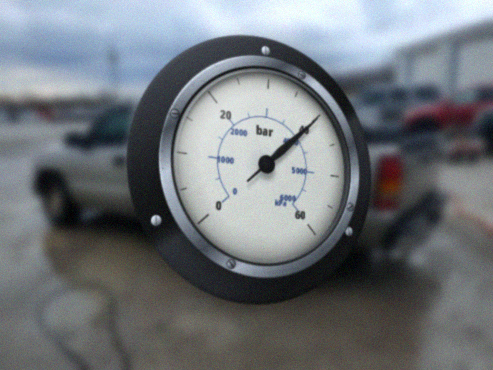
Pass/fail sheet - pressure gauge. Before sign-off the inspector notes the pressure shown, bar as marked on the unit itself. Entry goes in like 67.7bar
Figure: 40bar
